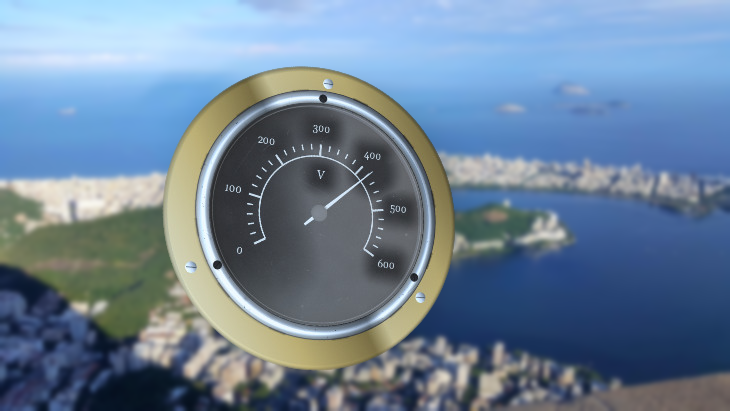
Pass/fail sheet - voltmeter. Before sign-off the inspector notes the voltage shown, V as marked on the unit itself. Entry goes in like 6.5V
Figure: 420V
